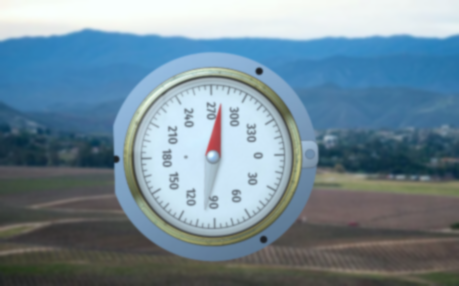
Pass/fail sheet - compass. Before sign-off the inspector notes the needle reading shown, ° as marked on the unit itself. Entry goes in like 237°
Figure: 280°
